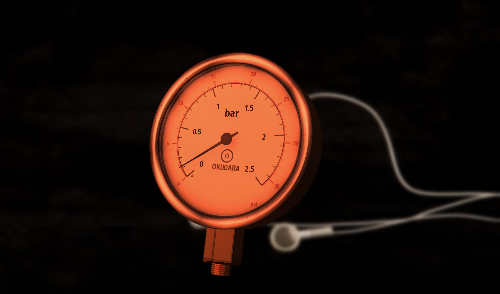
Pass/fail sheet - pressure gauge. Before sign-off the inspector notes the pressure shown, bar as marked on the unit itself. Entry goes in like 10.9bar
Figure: 0.1bar
